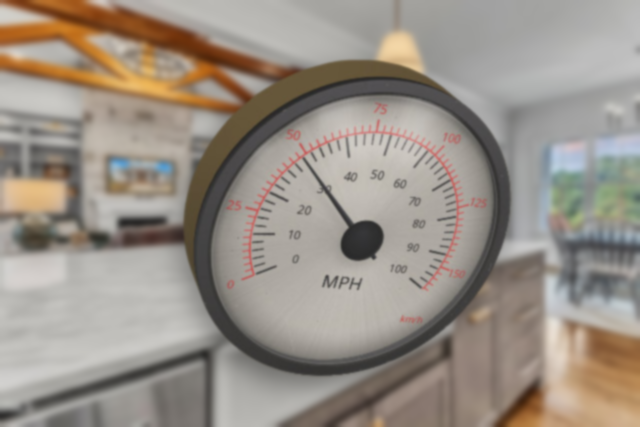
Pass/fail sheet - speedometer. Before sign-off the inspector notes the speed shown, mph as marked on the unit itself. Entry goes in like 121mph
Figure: 30mph
